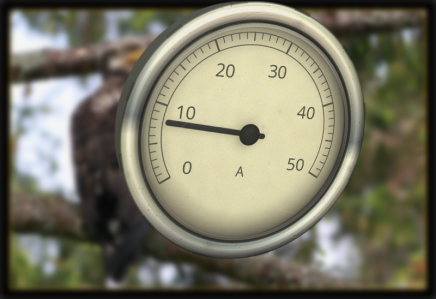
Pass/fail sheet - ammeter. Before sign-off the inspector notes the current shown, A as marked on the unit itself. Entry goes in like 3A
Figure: 8A
